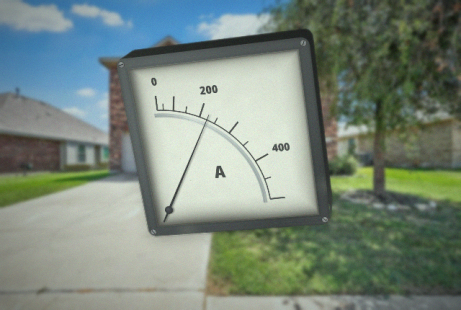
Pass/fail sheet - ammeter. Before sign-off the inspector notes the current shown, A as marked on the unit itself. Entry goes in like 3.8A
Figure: 225A
